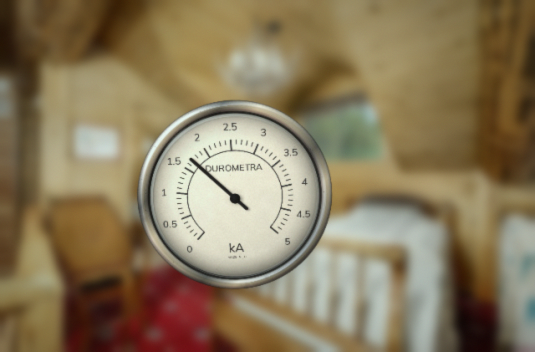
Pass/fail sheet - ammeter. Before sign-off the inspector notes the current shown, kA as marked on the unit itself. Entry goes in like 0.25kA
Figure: 1.7kA
